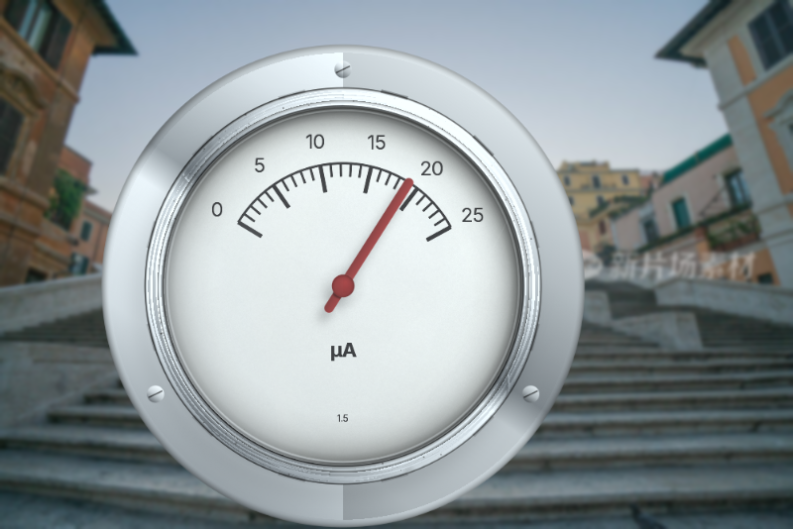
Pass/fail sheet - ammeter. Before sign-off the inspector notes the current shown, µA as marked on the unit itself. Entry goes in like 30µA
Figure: 19µA
